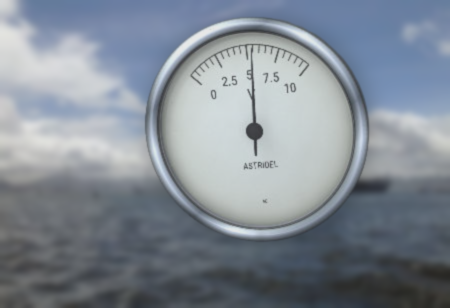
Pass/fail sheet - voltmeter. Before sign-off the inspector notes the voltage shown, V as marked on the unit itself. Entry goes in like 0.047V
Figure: 5.5V
